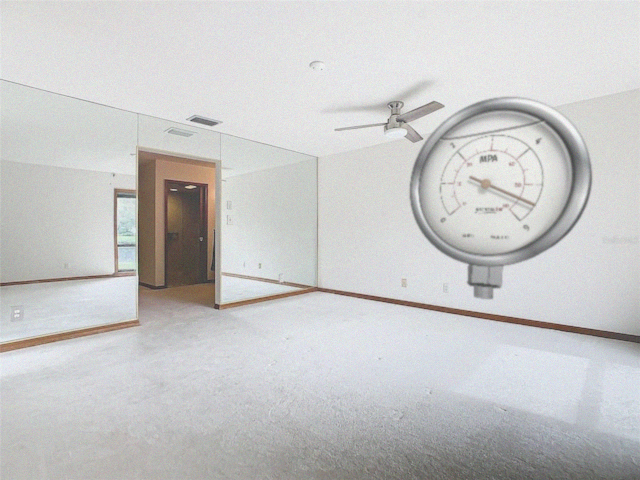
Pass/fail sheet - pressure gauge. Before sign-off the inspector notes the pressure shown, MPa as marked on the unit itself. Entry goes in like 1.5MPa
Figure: 5.5MPa
